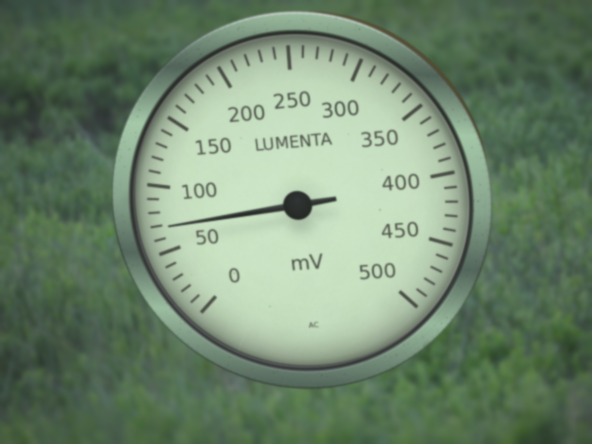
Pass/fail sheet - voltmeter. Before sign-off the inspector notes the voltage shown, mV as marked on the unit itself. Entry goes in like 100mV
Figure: 70mV
